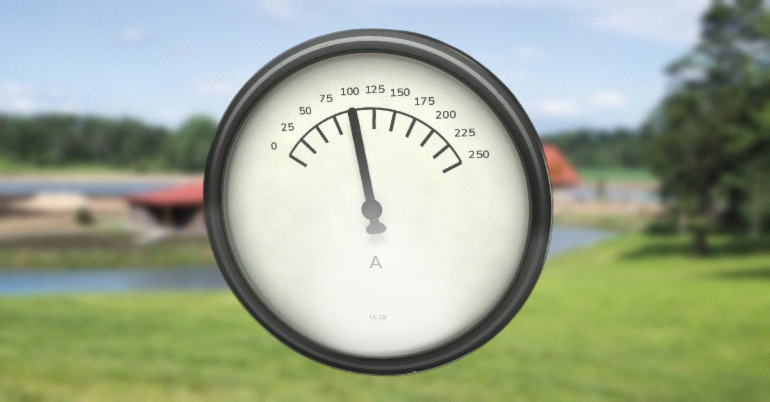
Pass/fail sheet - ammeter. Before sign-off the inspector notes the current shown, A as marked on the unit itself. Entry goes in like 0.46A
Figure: 100A
